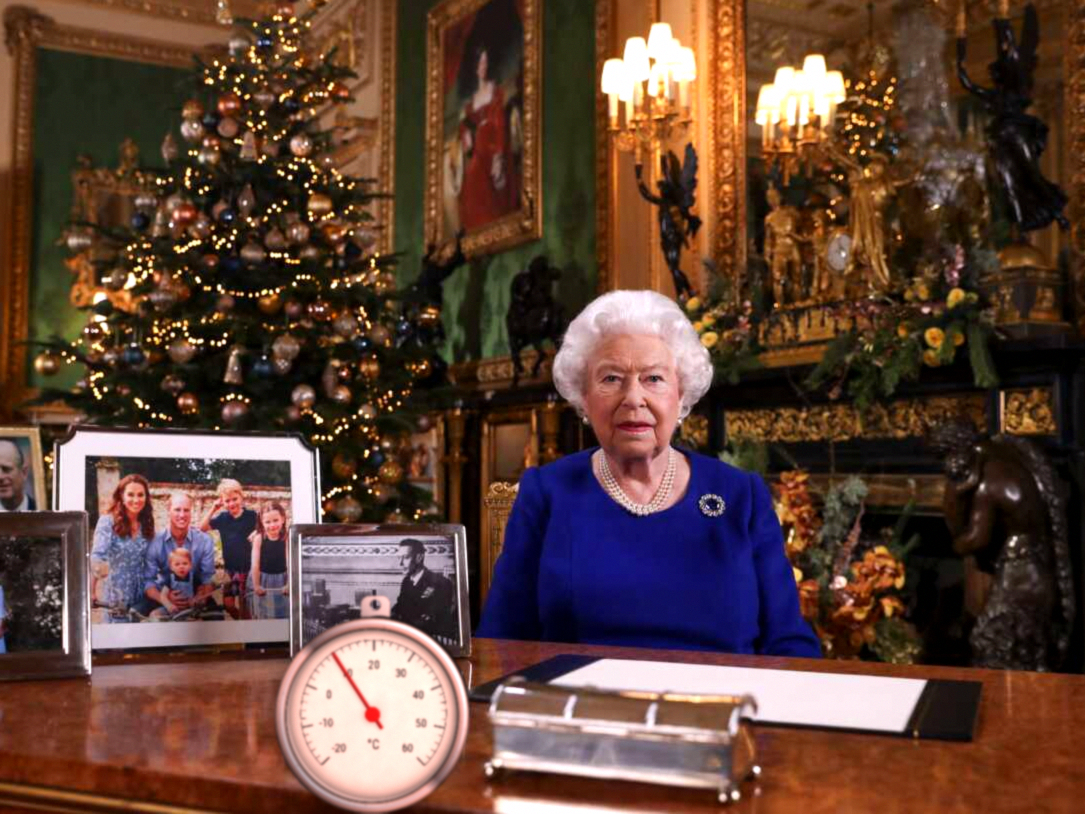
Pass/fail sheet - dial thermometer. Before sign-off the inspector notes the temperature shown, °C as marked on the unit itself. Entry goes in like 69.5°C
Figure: 10°C
